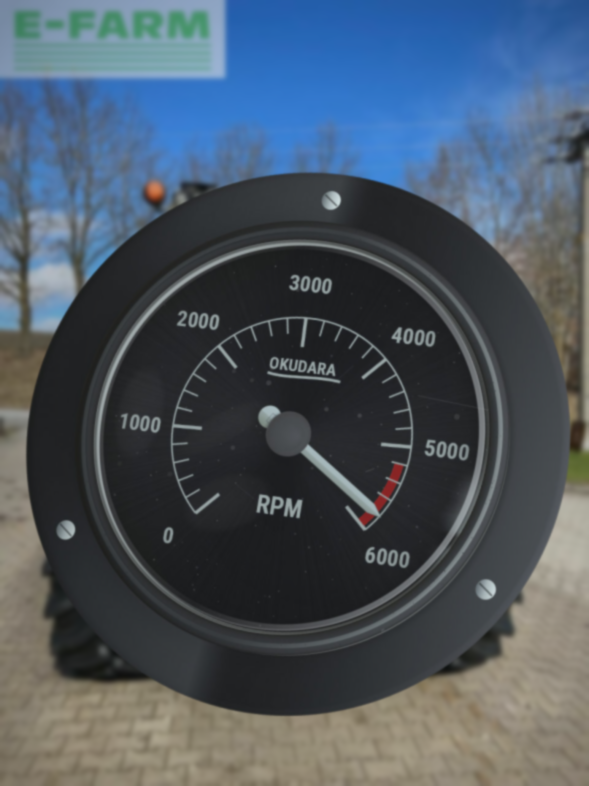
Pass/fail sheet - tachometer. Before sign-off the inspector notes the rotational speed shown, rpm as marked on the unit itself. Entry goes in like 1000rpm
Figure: 5800rpm
